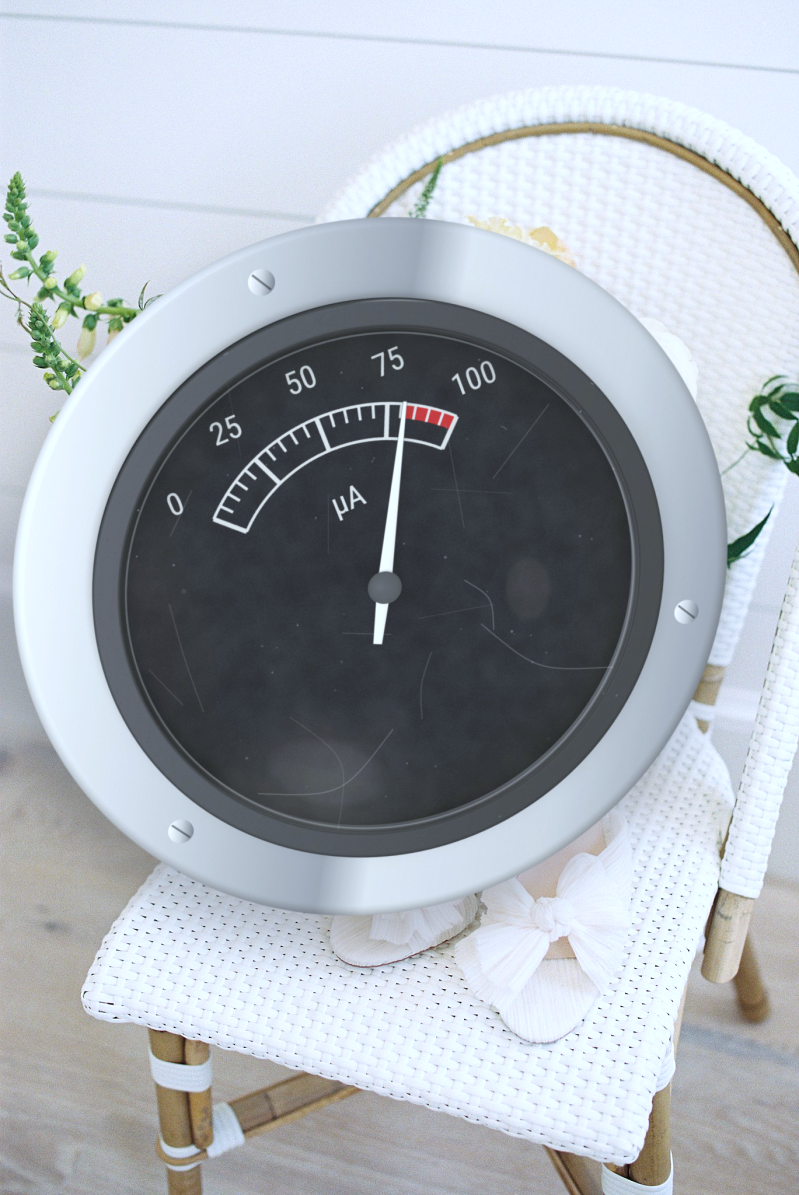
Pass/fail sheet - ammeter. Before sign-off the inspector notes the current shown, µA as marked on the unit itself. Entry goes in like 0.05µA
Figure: 80µA
